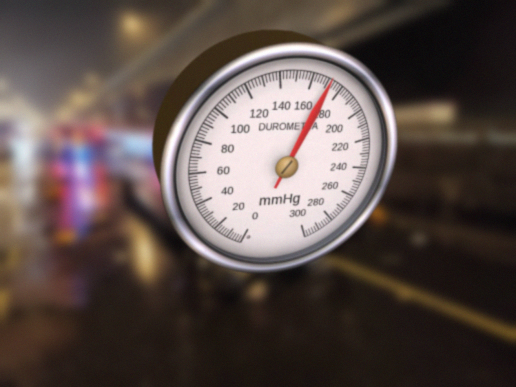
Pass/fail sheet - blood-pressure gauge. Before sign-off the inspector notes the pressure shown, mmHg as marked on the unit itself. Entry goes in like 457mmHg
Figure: 170mmHg
